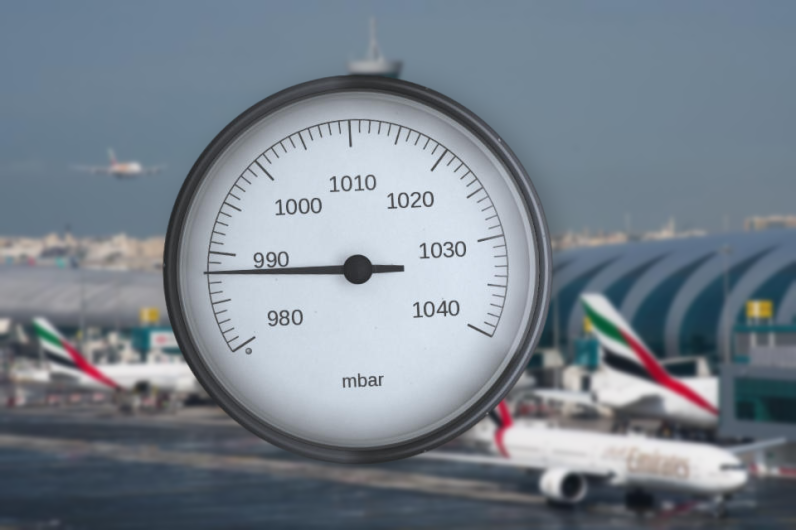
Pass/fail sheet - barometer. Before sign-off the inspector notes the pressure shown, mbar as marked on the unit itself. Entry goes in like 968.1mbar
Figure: 988mbar
